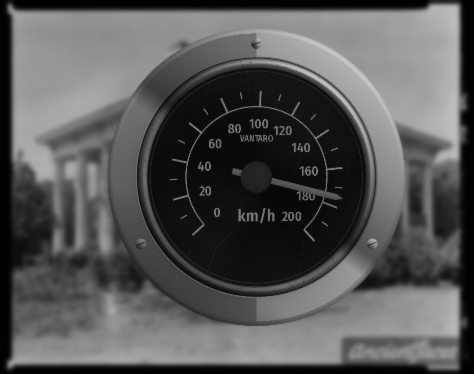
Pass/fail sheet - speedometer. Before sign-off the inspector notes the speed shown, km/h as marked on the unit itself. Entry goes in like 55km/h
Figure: 175km/h
